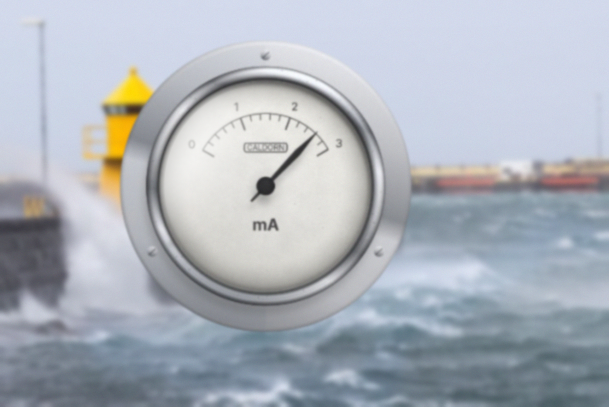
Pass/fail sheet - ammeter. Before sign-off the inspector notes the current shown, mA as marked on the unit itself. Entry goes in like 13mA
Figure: 2.6mA
